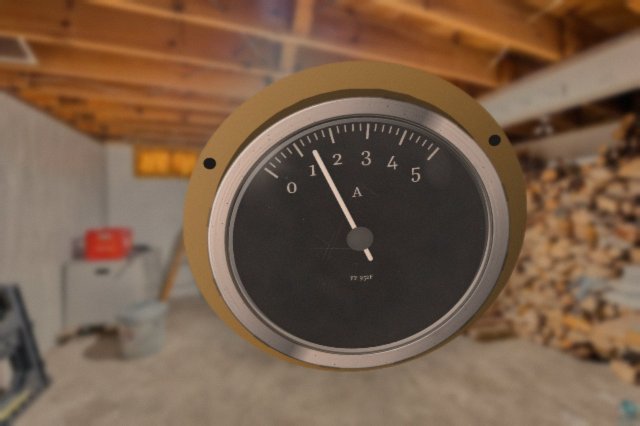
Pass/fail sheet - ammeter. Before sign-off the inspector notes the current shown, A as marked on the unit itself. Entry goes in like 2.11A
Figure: 1.4A
